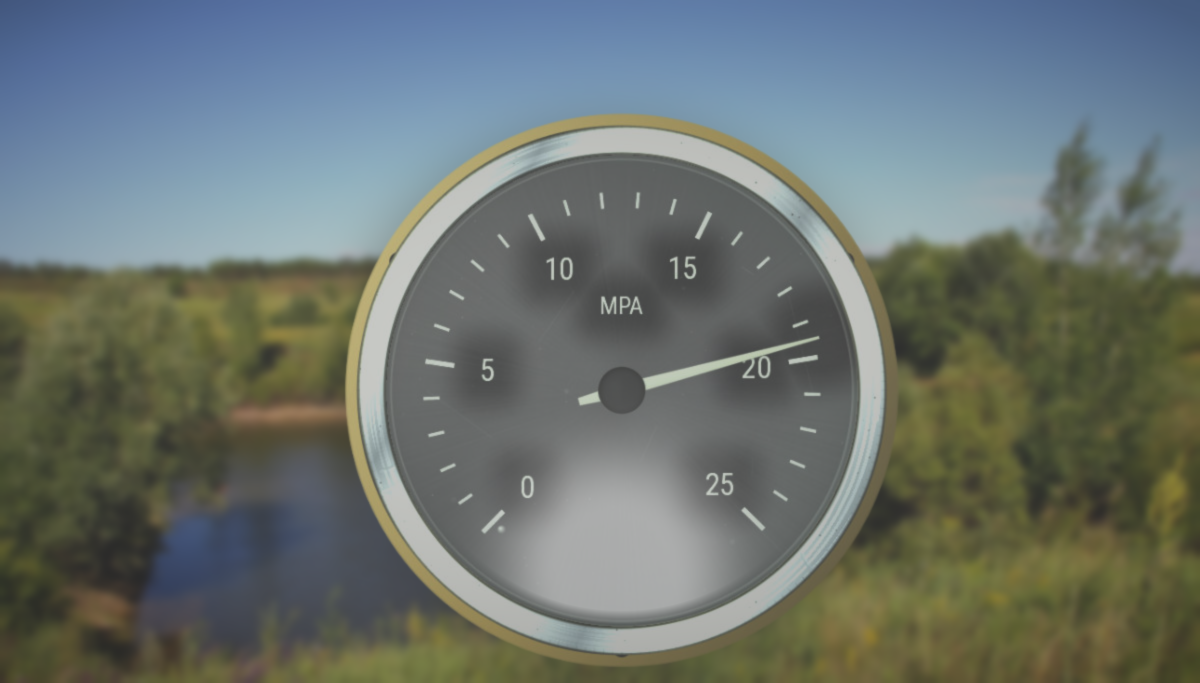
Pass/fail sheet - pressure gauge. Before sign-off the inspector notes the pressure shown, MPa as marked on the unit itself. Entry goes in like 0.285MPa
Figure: 19.5MPa
